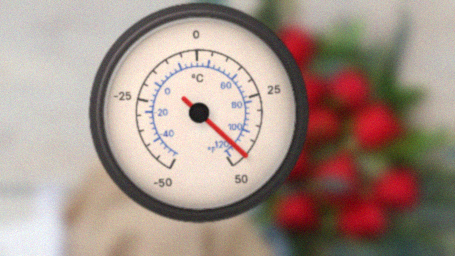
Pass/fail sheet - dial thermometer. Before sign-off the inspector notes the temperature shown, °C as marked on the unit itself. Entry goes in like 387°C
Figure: 45°C
